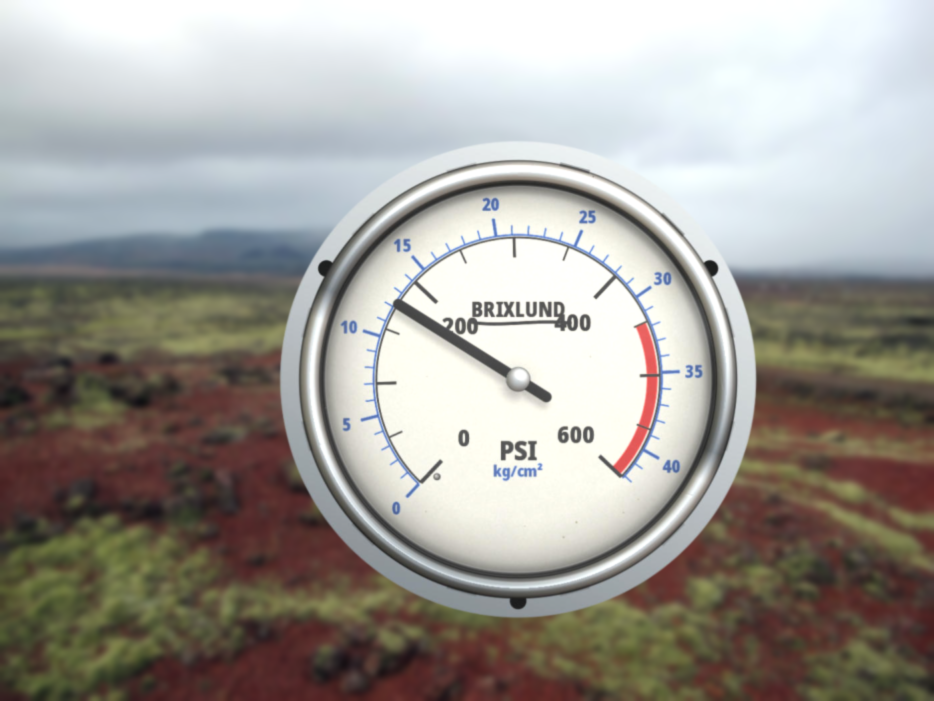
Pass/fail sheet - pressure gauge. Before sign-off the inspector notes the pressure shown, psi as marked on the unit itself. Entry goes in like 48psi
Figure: 175psi
